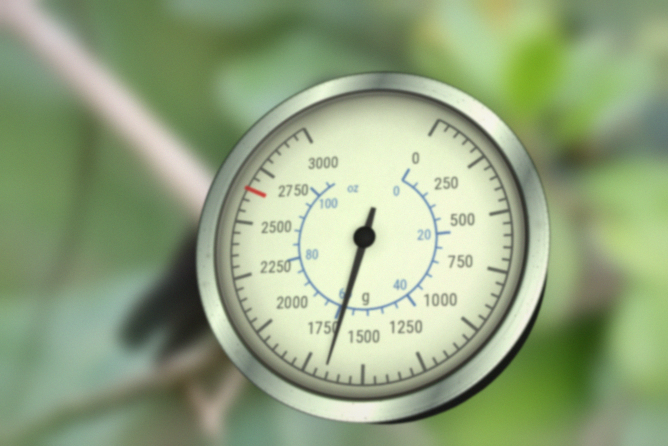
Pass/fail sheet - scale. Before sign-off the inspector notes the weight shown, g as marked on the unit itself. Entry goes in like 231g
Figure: 1650g
